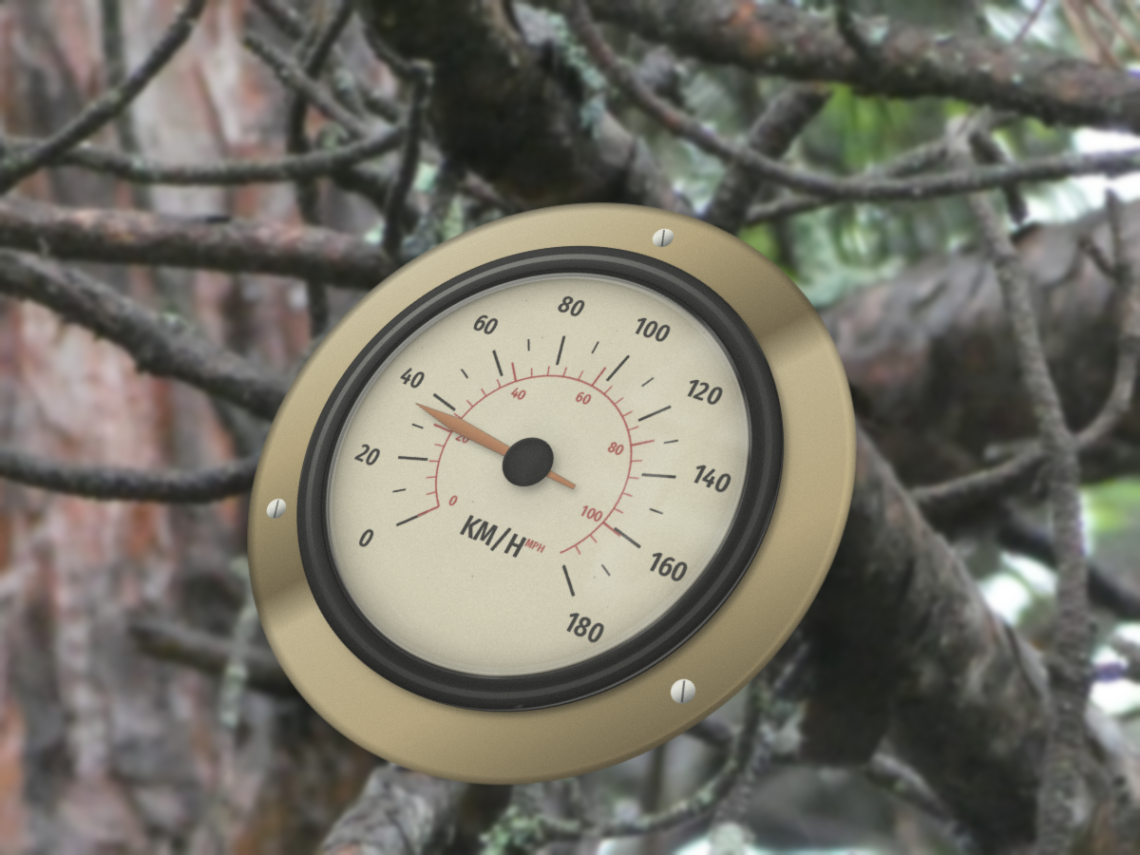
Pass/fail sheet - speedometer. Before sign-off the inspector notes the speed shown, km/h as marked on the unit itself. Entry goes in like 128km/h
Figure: 35km/h
